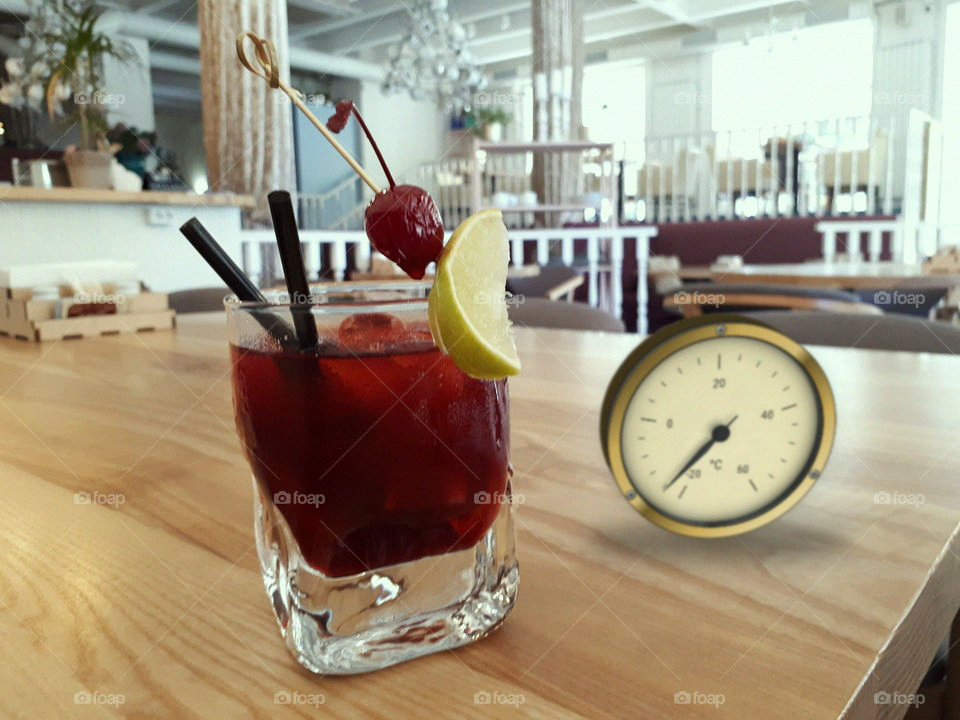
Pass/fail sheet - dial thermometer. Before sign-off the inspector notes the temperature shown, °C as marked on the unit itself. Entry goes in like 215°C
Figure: -16°C
